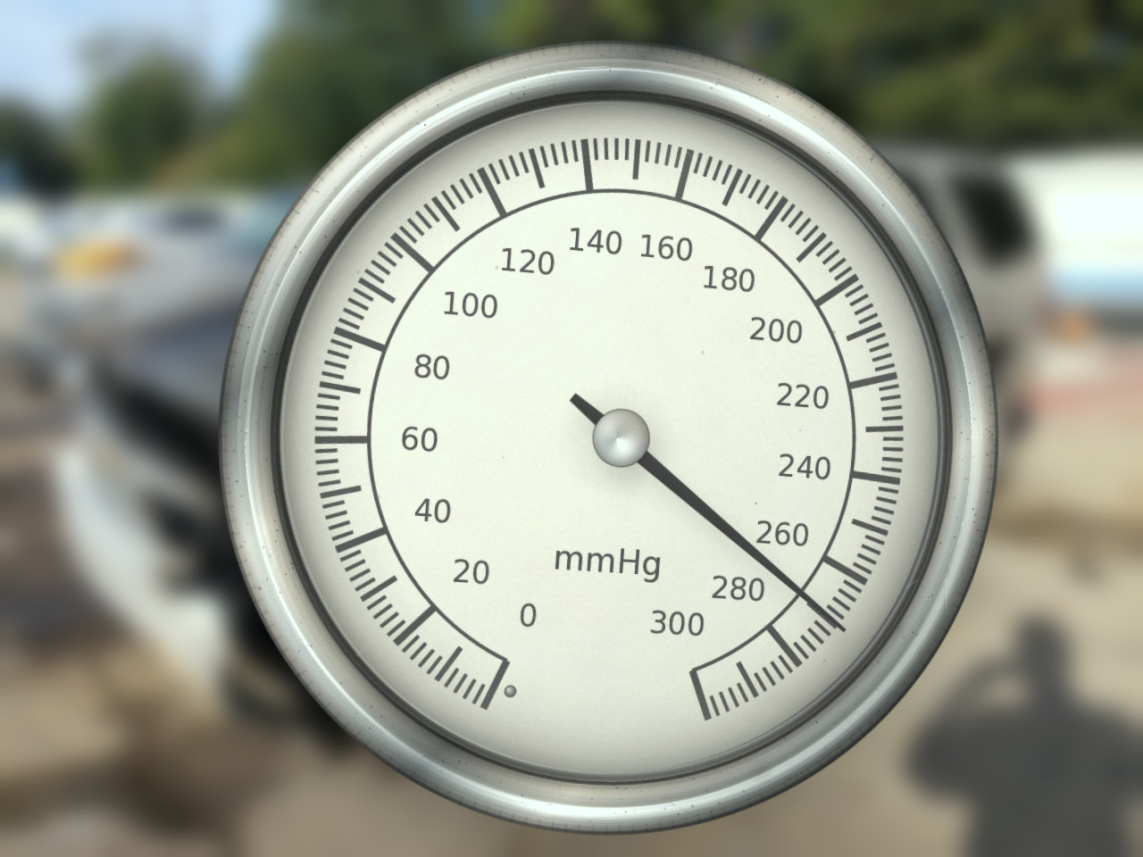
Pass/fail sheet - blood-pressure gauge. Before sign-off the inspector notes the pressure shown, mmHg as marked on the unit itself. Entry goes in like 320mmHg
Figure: 270mmHg
